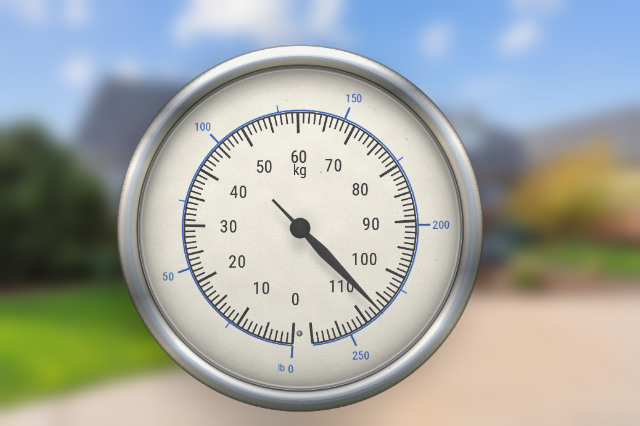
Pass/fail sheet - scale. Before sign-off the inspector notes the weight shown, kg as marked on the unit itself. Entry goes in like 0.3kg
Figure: 107kg
